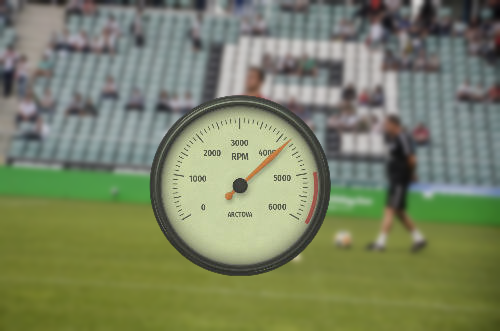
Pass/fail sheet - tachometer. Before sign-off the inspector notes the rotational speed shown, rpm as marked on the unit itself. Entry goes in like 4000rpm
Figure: 4200rpm
